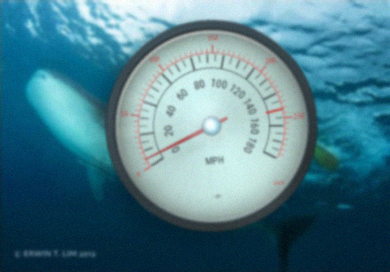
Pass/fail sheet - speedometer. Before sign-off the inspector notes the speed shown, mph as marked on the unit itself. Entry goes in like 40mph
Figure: 5mph
